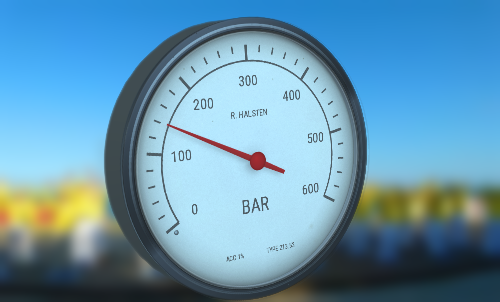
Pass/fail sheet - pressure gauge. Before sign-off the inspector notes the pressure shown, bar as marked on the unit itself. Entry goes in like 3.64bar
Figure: 140bar
